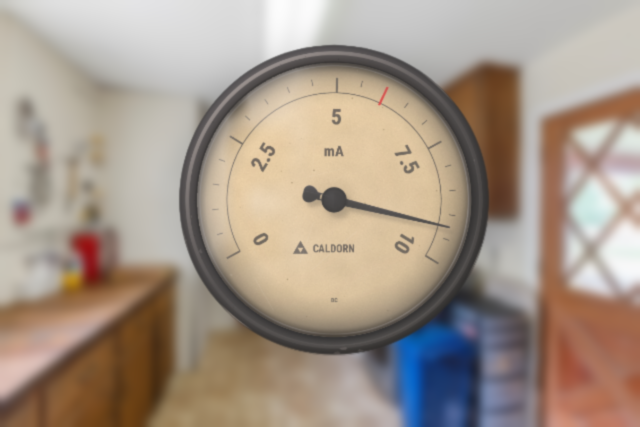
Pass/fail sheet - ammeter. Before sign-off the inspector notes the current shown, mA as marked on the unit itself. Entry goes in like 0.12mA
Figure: 9.25mA
